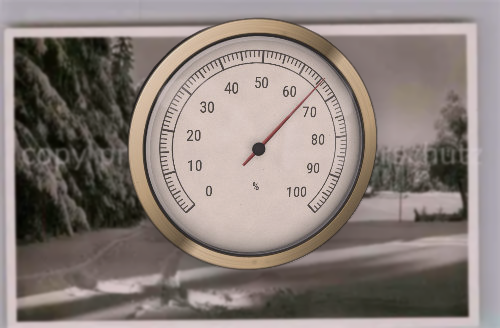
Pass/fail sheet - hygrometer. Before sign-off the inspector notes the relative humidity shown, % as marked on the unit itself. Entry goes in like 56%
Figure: 65%
